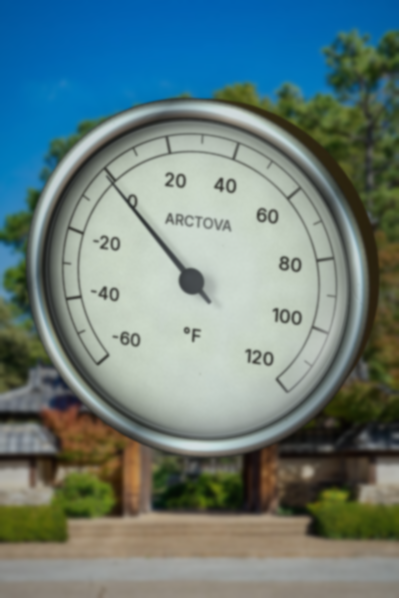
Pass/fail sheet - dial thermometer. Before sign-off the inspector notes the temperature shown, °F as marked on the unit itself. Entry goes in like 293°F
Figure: 0°F
